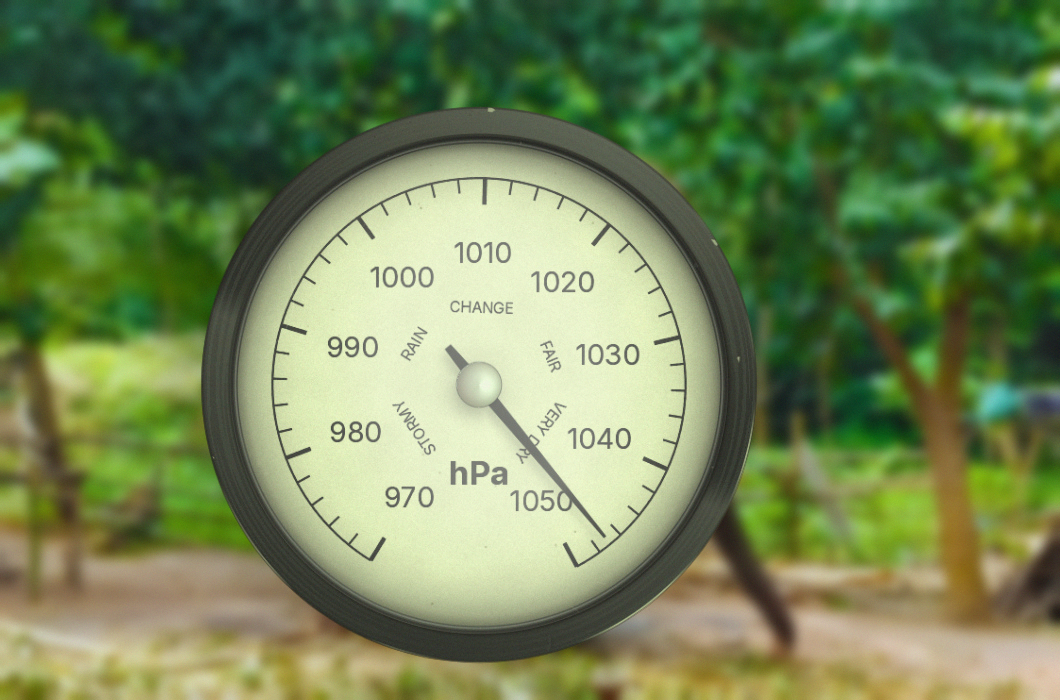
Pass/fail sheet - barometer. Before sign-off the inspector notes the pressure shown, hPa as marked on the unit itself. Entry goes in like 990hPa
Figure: 1047hPa
